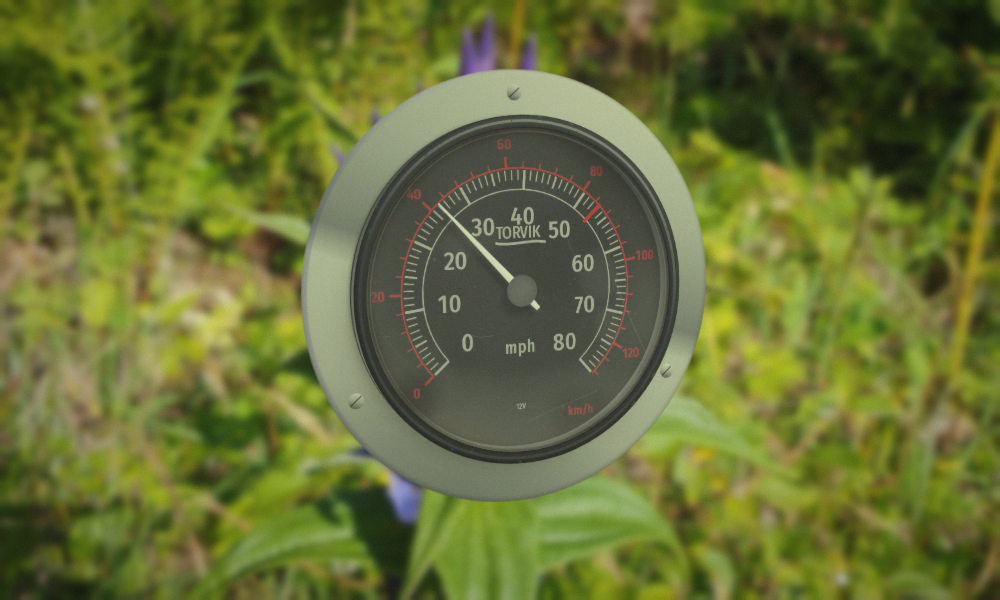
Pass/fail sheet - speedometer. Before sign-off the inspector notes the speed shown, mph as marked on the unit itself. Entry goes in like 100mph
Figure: 26mph
